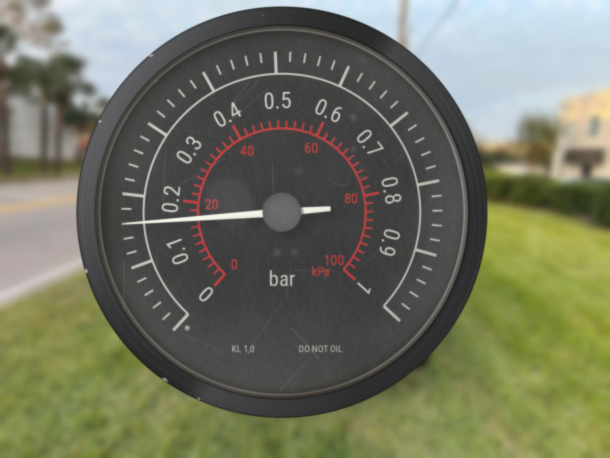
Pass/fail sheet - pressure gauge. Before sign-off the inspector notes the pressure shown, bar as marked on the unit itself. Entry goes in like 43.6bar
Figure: 0.16bar
